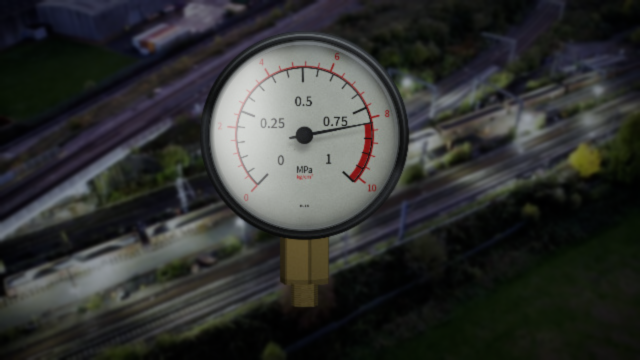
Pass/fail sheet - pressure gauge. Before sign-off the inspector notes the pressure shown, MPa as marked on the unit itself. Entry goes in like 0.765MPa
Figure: 0.8MPa
